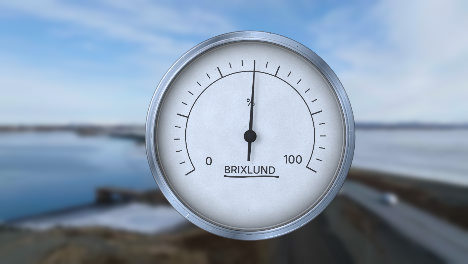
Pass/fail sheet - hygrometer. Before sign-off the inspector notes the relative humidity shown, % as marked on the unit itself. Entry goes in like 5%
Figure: 52%
